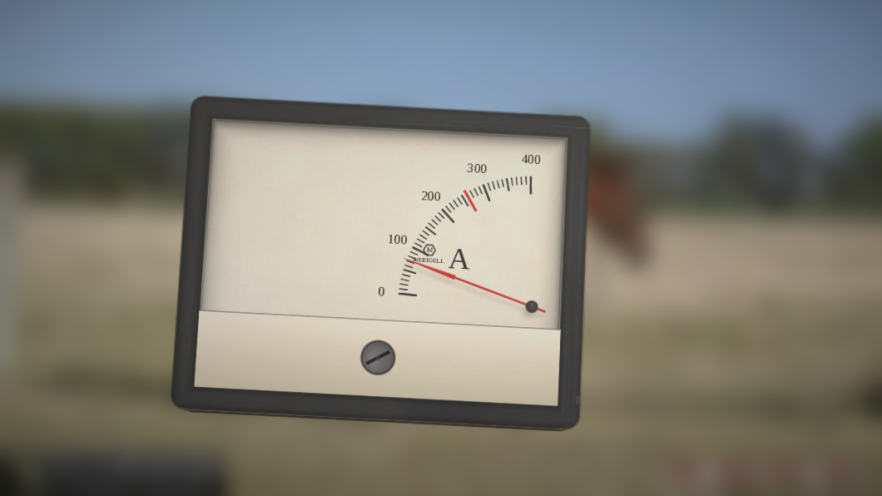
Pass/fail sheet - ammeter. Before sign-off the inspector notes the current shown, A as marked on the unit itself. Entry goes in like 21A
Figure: 70A
